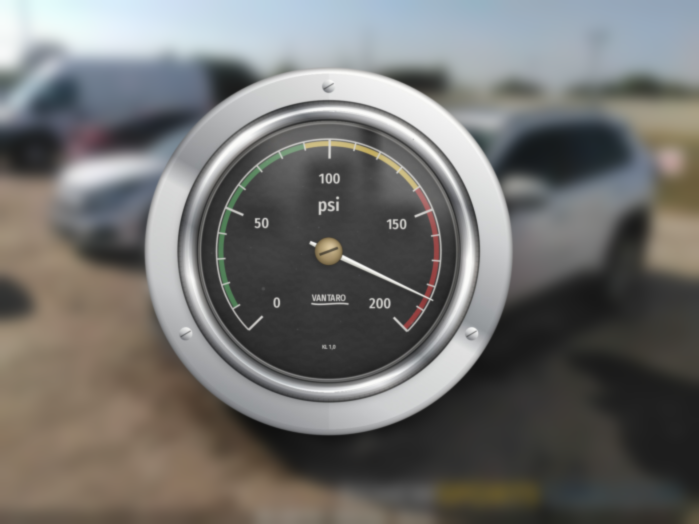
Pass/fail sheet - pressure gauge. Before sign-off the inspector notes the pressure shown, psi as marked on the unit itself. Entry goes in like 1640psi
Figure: 185psi
